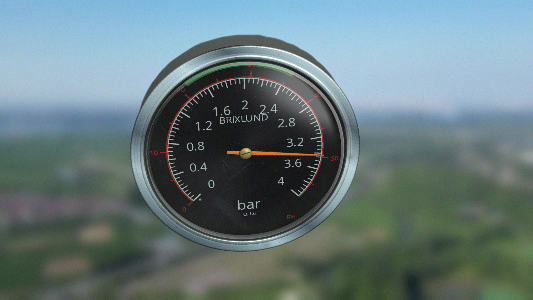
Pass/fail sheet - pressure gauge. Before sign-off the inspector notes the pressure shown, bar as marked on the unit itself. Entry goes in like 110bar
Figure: 3.4bar
